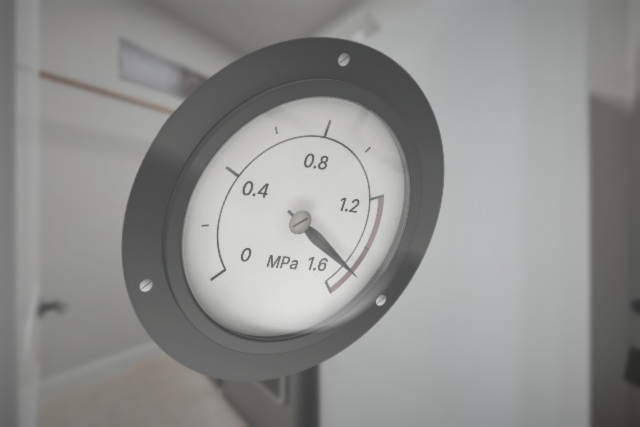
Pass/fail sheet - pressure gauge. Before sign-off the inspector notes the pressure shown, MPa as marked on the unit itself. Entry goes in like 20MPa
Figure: 1.5MPa
